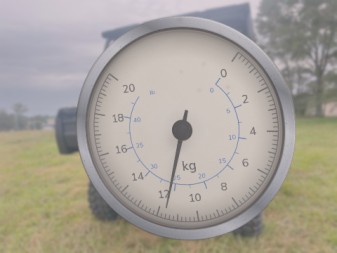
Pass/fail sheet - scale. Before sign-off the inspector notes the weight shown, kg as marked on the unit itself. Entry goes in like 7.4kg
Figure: 11.6kg
